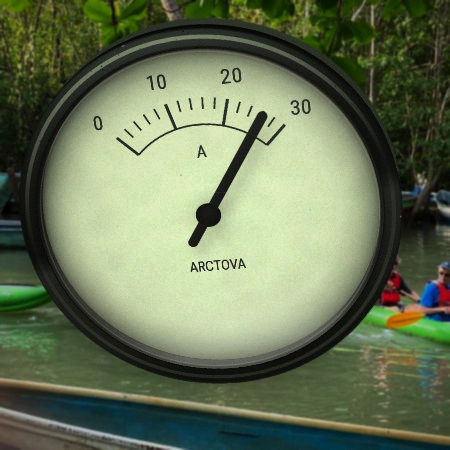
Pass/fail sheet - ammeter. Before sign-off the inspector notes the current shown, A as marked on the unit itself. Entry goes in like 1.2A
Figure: 26A
